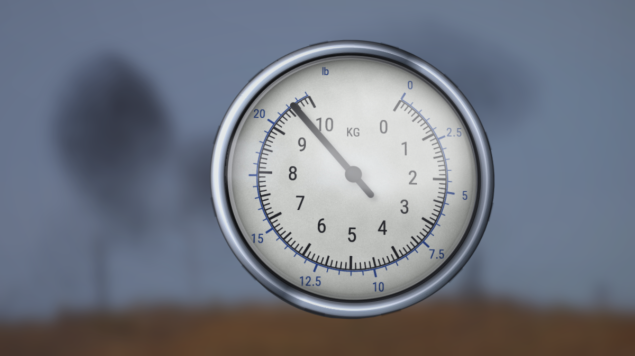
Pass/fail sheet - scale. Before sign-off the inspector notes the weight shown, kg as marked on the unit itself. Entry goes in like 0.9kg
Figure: 9.6kg
